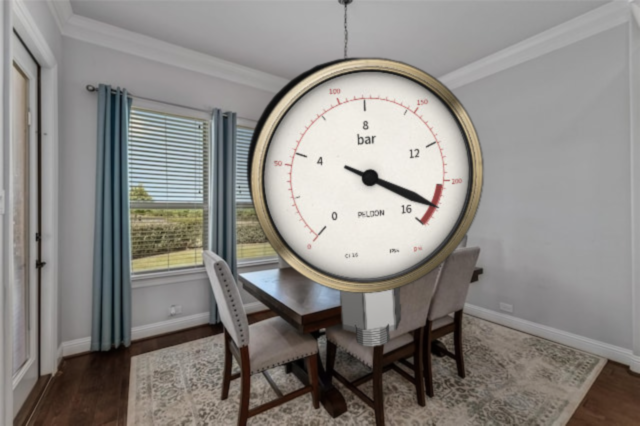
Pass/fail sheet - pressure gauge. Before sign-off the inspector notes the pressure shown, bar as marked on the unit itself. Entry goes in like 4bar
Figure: 15bar
